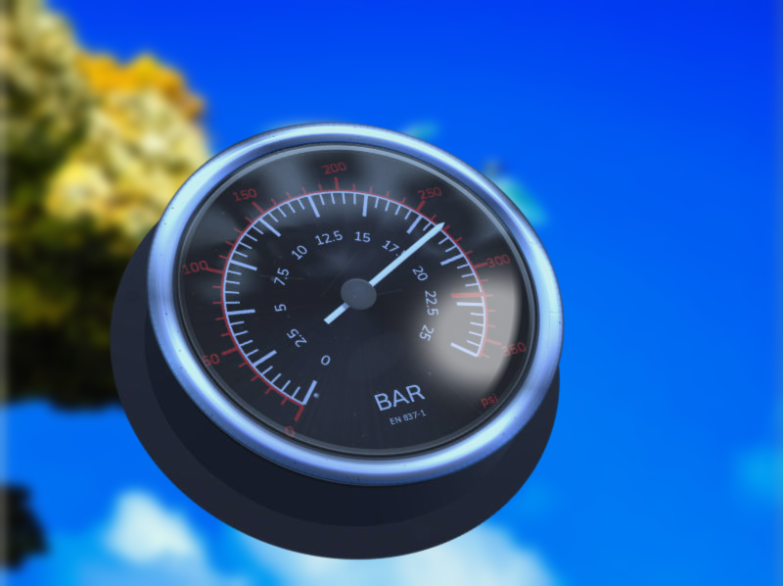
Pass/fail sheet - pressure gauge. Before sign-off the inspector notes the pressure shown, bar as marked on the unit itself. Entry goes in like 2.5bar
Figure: 18.5bar
